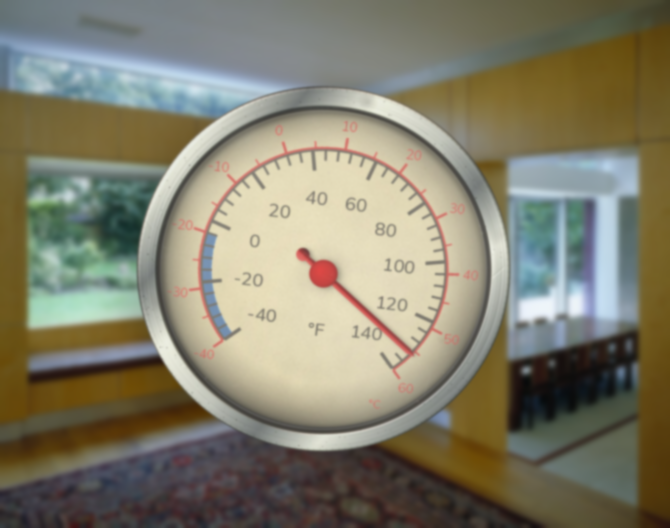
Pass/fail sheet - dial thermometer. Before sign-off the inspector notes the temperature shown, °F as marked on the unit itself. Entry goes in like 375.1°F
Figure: 132°F
